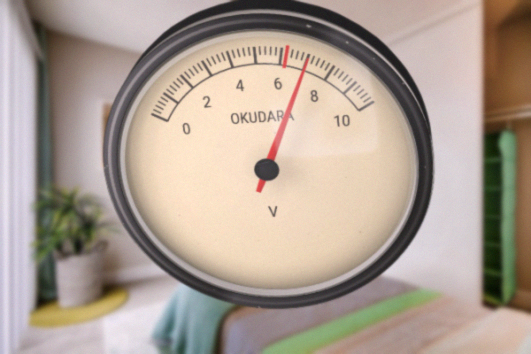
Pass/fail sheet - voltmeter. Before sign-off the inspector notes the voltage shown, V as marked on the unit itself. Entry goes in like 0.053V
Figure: 7V
